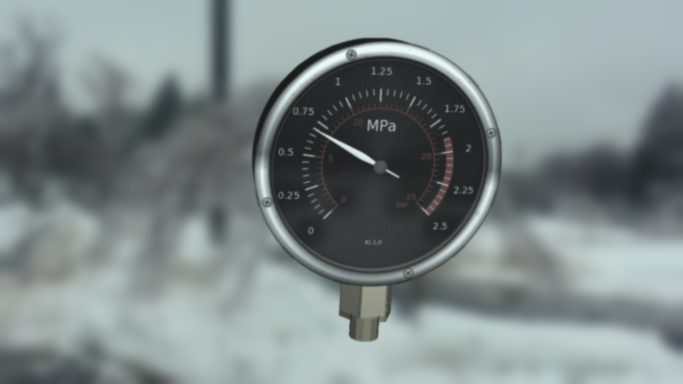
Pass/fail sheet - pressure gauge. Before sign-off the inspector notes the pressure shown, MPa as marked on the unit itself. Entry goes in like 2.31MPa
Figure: 0.7MPa
